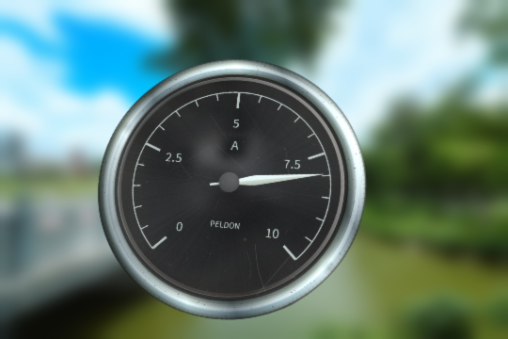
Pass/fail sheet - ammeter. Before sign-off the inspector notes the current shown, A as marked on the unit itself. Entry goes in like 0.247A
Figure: 8A
